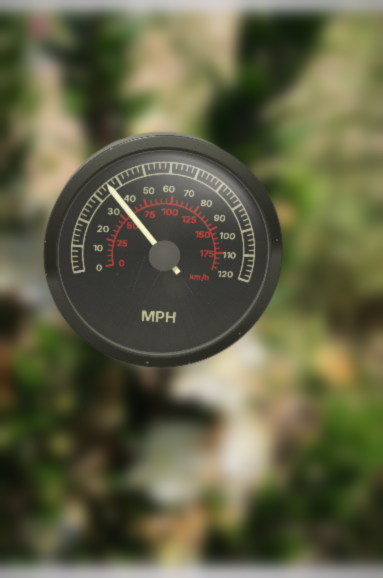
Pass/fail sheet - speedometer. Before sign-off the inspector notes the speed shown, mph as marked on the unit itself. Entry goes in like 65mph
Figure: 36mph
